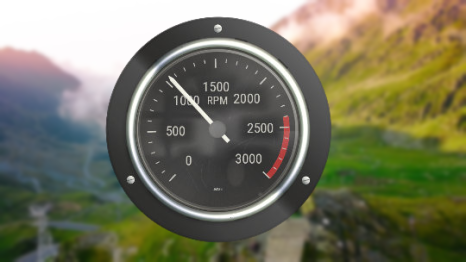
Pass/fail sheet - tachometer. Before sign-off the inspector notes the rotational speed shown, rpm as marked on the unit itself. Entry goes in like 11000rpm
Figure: 1050rpm
